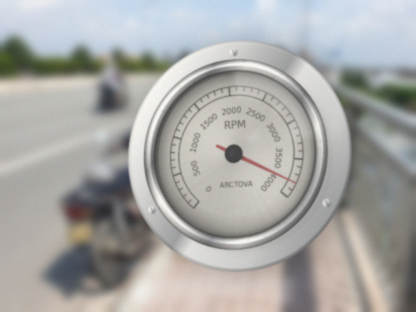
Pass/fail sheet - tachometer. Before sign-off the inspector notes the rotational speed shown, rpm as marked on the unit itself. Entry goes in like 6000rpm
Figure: 3800rpm
